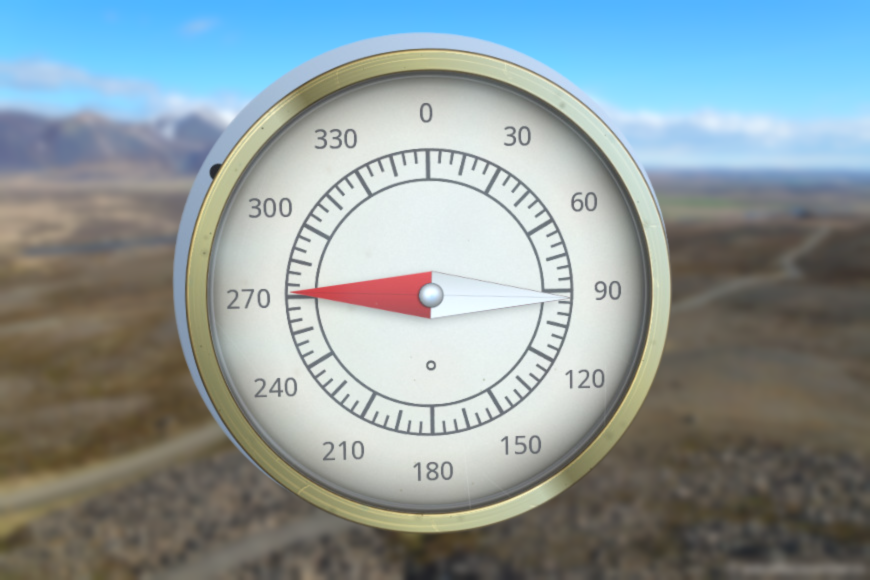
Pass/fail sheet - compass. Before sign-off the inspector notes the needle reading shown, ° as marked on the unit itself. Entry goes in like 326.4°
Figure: 272.5°
